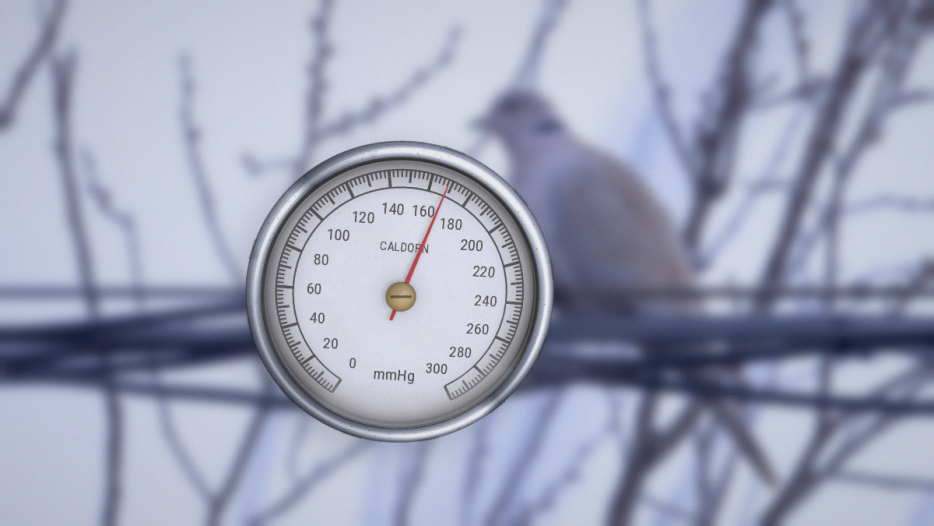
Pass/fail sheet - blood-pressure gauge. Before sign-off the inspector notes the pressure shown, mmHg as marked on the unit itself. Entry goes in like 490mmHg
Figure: 168mmHg
